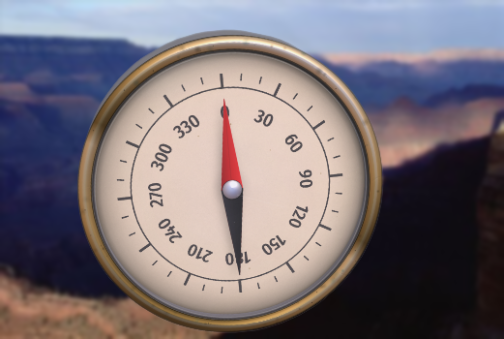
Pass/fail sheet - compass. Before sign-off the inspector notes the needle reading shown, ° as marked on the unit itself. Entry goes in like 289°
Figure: 0°
